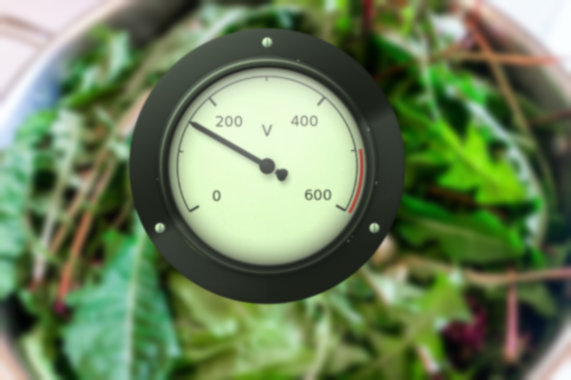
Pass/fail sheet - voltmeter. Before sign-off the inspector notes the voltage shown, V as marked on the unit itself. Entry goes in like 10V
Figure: 150V
